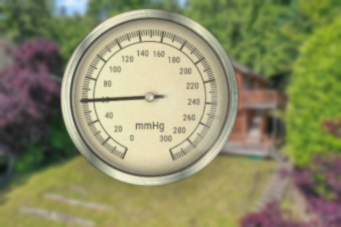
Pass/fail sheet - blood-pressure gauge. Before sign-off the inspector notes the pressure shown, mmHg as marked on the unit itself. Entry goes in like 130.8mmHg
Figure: 60mmHg
